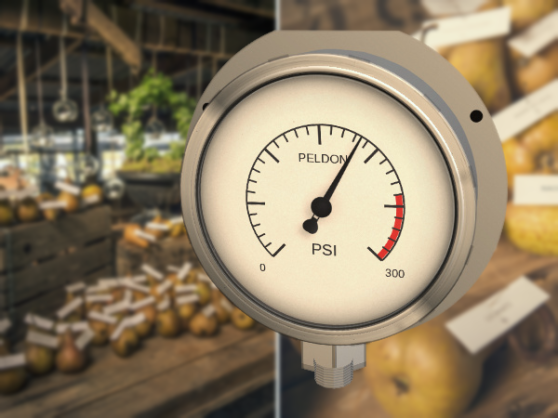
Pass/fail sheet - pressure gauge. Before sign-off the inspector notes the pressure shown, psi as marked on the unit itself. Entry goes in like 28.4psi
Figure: 185psi
